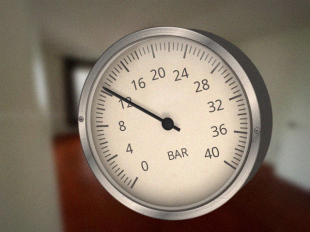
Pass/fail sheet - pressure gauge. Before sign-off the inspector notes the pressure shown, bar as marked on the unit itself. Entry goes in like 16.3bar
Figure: 12.5bar
